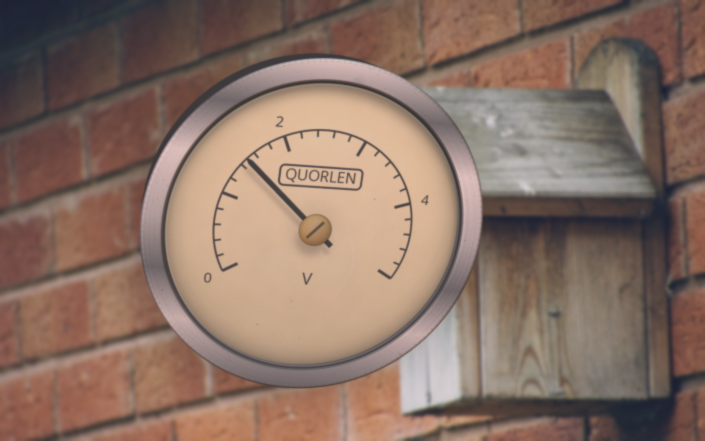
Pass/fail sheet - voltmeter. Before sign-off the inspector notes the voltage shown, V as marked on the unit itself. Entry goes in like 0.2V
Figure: 1.5V
